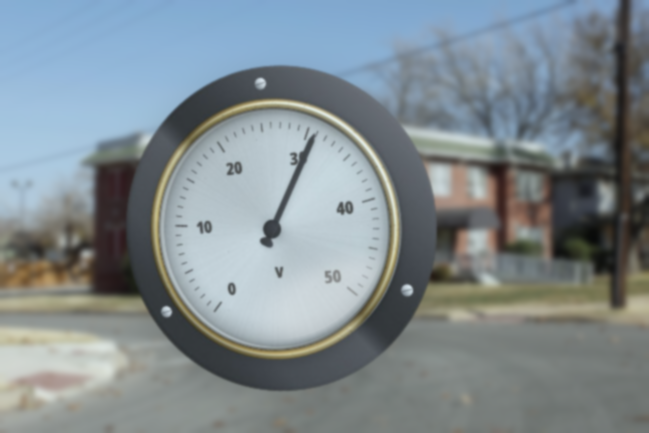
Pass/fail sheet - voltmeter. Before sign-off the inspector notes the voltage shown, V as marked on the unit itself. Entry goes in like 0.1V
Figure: 31V
